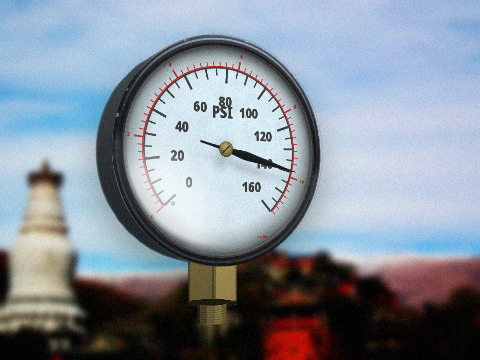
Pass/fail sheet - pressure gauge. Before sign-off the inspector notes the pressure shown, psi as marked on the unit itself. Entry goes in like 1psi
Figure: 140psi
